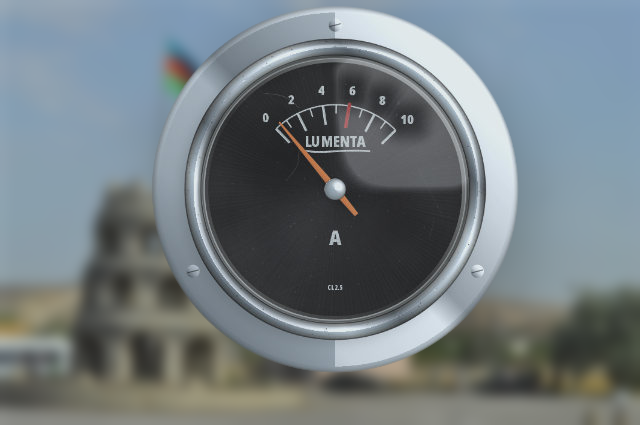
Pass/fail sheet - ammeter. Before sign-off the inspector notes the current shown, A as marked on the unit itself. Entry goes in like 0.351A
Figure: 0.5A
